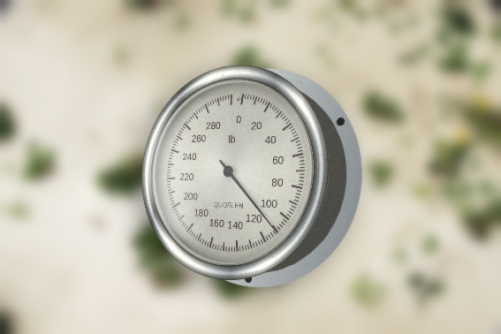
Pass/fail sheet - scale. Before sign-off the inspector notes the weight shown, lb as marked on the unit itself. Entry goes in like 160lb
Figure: 110lb
